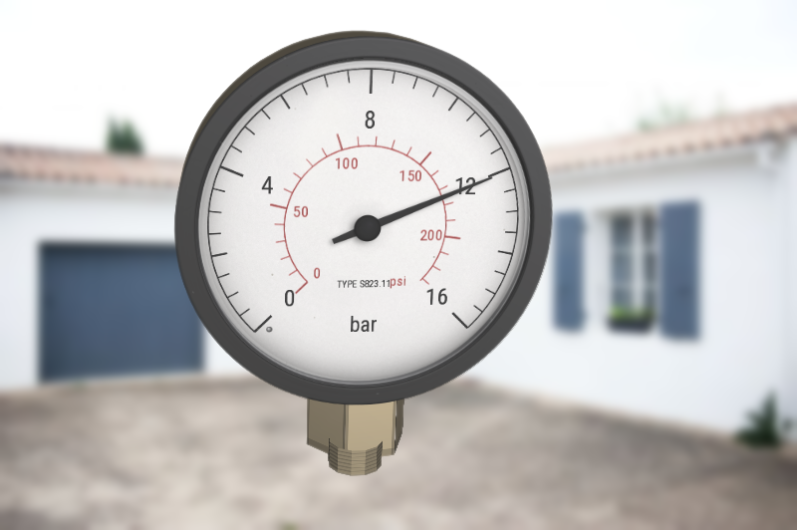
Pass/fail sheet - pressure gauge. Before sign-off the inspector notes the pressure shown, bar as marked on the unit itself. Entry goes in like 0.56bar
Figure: 12bar
